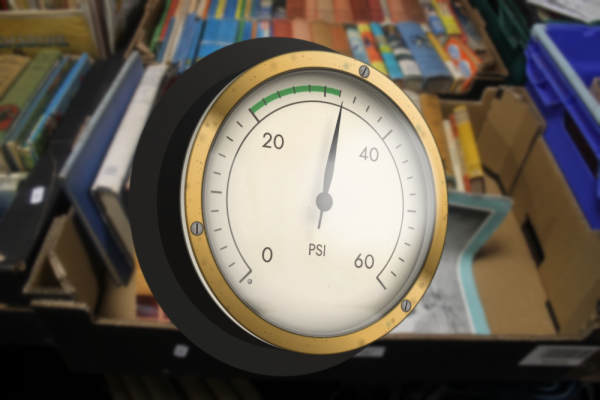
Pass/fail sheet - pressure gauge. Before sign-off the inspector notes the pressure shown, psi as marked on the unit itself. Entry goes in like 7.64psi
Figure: 32psi
